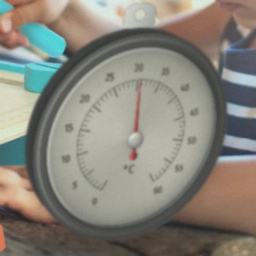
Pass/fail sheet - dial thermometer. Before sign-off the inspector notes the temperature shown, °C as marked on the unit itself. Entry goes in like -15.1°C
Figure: 30°C
